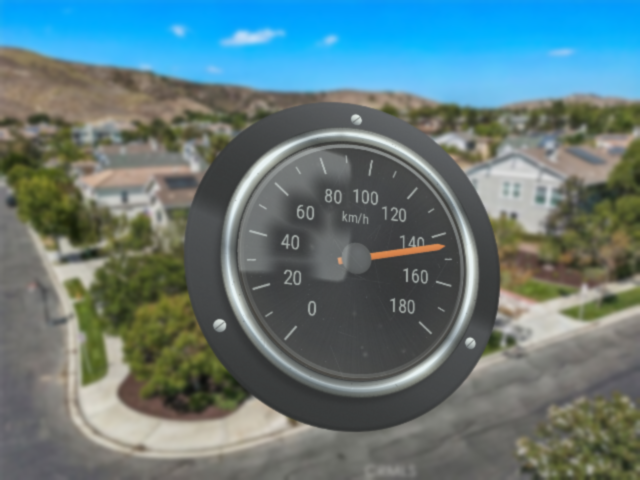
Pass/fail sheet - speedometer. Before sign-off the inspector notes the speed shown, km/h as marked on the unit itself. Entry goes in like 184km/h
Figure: 145km/h
